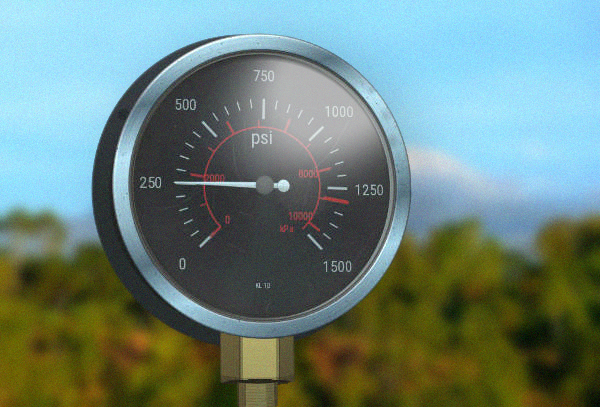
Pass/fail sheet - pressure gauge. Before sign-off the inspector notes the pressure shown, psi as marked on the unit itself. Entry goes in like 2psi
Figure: 250psi
